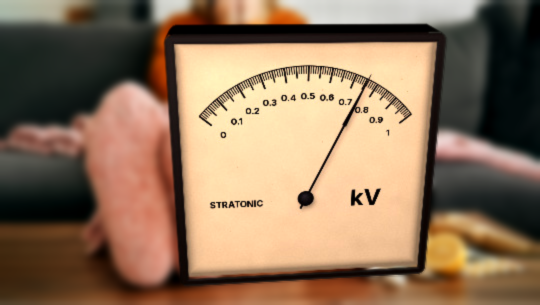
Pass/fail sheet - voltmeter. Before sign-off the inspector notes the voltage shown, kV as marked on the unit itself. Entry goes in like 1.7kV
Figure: 0.75kV
